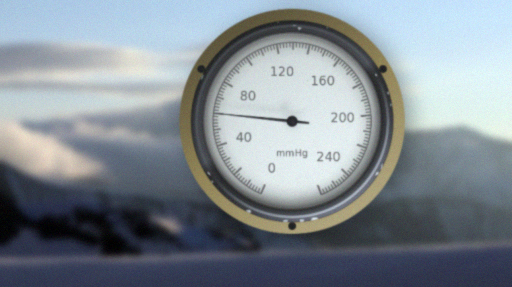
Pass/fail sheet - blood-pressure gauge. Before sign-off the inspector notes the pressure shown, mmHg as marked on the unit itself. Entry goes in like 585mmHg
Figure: 60mmHg
